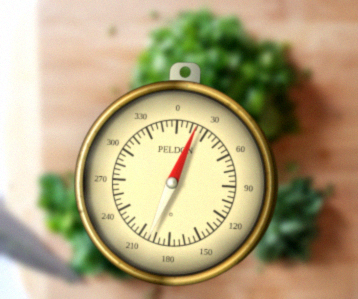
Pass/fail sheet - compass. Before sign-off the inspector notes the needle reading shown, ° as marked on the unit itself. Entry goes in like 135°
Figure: 20°
